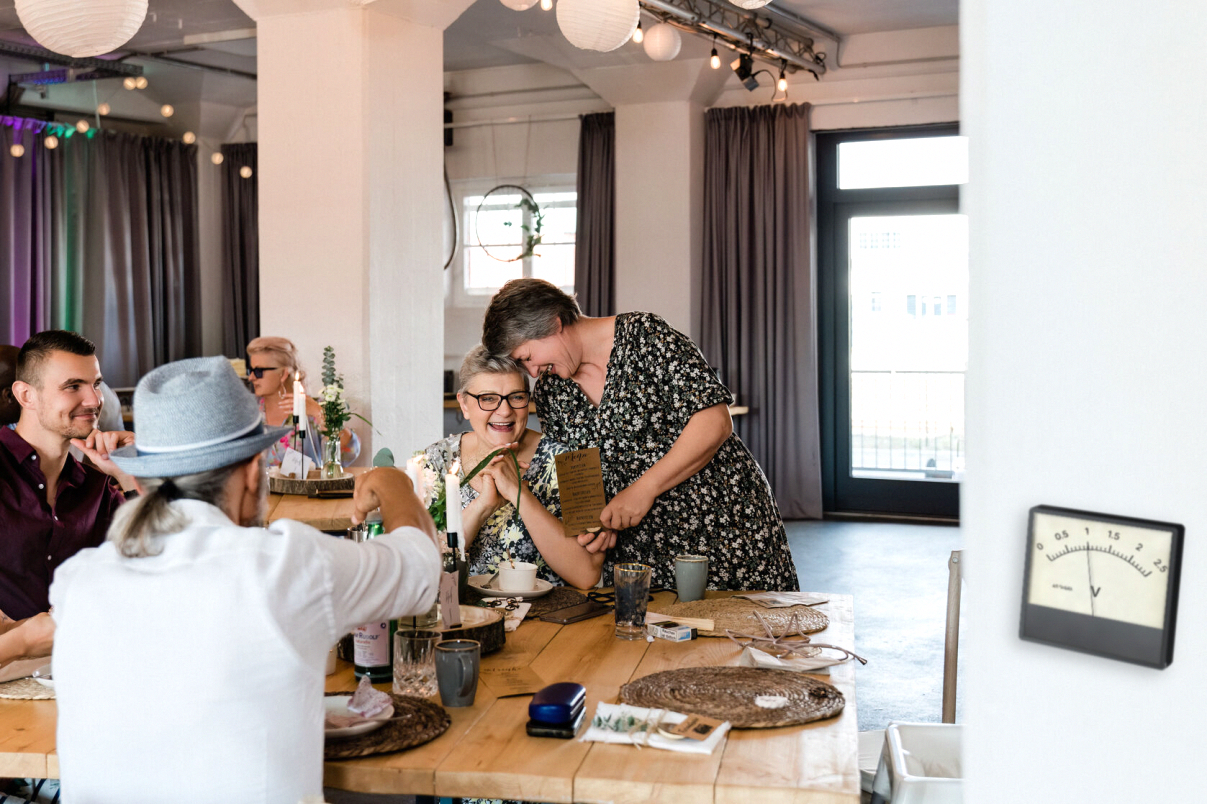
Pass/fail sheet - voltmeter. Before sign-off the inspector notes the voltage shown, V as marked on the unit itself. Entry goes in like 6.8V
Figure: 1V
